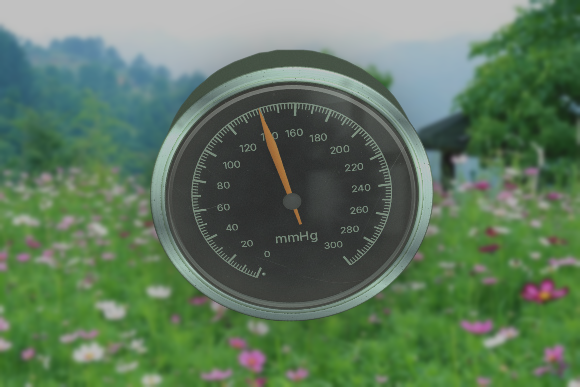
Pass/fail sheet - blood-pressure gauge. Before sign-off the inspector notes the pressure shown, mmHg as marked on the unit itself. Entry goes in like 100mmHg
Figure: 140mmHg
